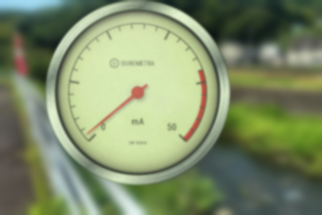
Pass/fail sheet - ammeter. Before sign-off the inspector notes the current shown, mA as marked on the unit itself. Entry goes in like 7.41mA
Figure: 1mA
